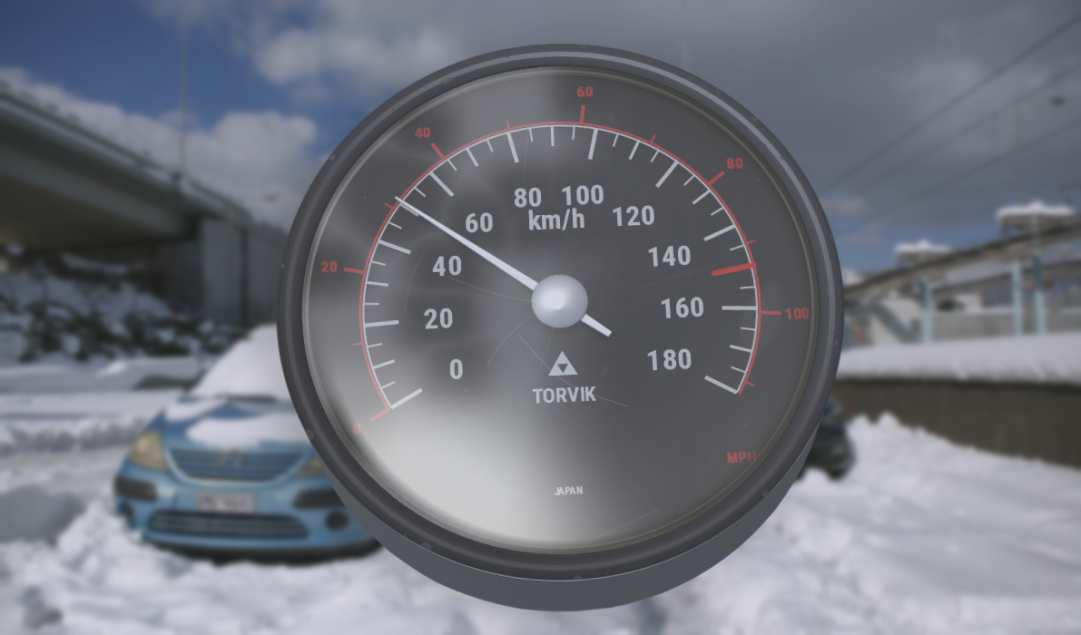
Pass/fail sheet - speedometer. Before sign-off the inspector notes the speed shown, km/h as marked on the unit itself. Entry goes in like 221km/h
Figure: 50km/h
